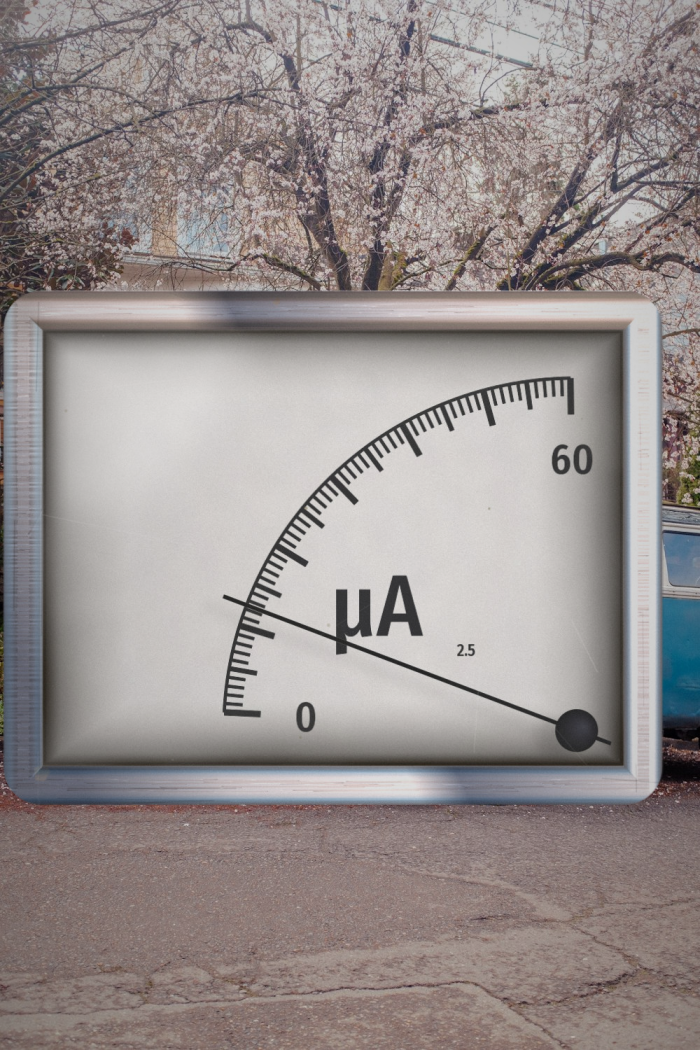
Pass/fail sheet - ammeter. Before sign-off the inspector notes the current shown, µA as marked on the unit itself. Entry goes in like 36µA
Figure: 12.5µA
